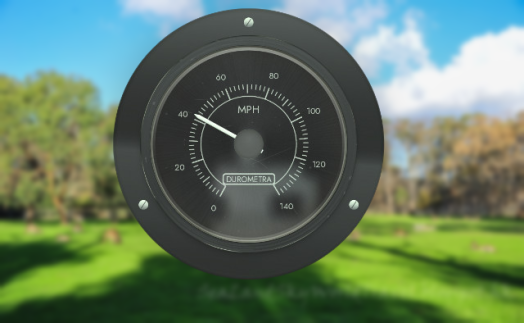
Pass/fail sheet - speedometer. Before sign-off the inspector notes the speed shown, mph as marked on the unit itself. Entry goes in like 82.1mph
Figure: 42mph
